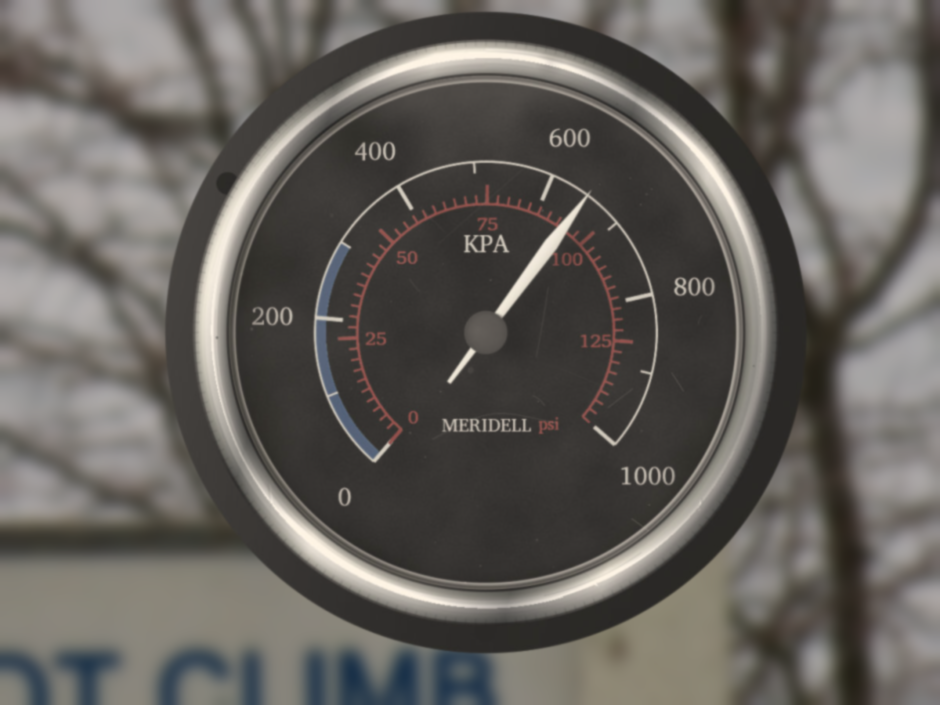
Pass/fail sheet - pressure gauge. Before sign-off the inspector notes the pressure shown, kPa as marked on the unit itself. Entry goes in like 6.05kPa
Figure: 650kPa
